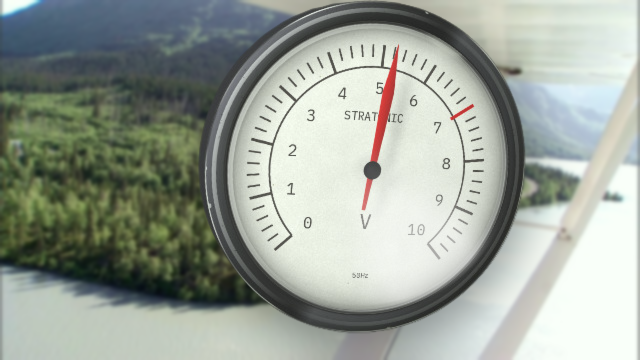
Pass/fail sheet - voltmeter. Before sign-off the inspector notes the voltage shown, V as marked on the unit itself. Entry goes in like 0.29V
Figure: 5.2V
